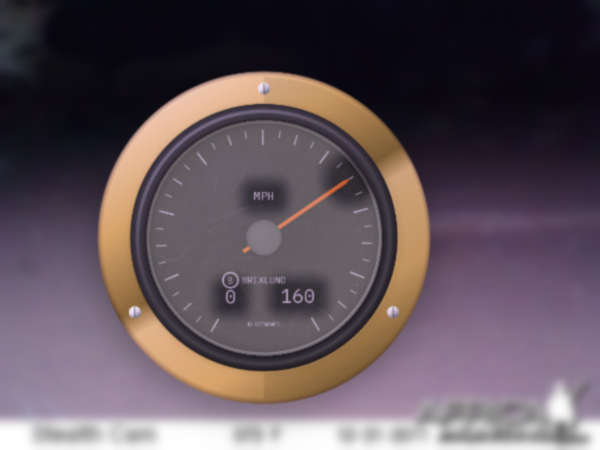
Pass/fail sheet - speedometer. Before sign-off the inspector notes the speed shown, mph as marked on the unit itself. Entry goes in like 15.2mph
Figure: 110mph
